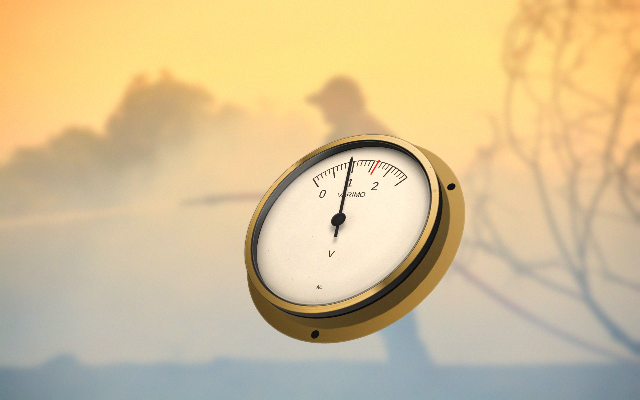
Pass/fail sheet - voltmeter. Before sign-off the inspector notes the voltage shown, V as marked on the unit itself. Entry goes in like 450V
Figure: 1V
